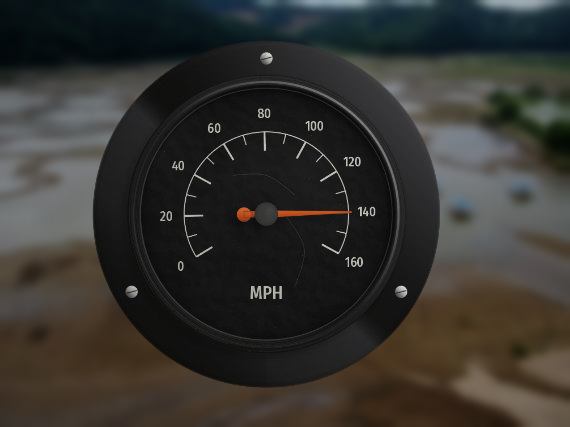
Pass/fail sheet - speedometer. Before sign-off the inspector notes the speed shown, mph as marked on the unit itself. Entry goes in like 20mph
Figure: 140mph
